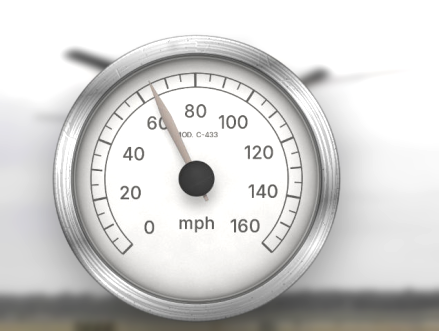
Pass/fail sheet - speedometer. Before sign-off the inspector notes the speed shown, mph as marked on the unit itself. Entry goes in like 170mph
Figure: 65mph
